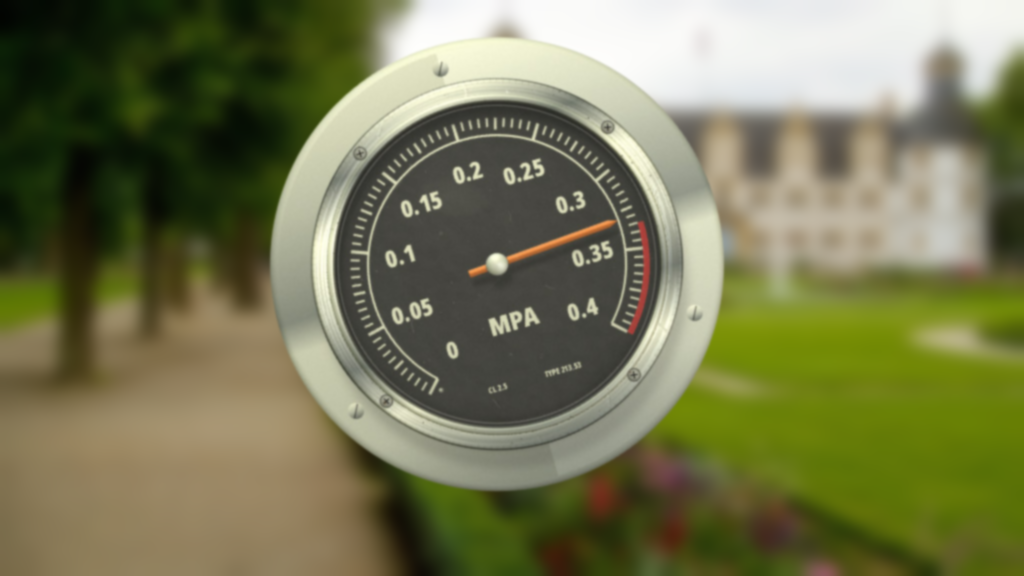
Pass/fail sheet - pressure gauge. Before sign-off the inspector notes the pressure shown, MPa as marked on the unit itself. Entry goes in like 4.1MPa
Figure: 0.33MPa
